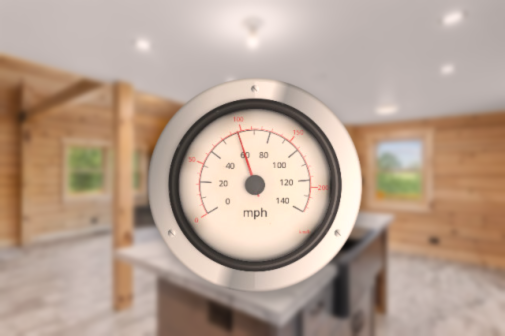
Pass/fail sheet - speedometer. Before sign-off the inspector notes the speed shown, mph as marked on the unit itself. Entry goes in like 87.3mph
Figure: 60mph
